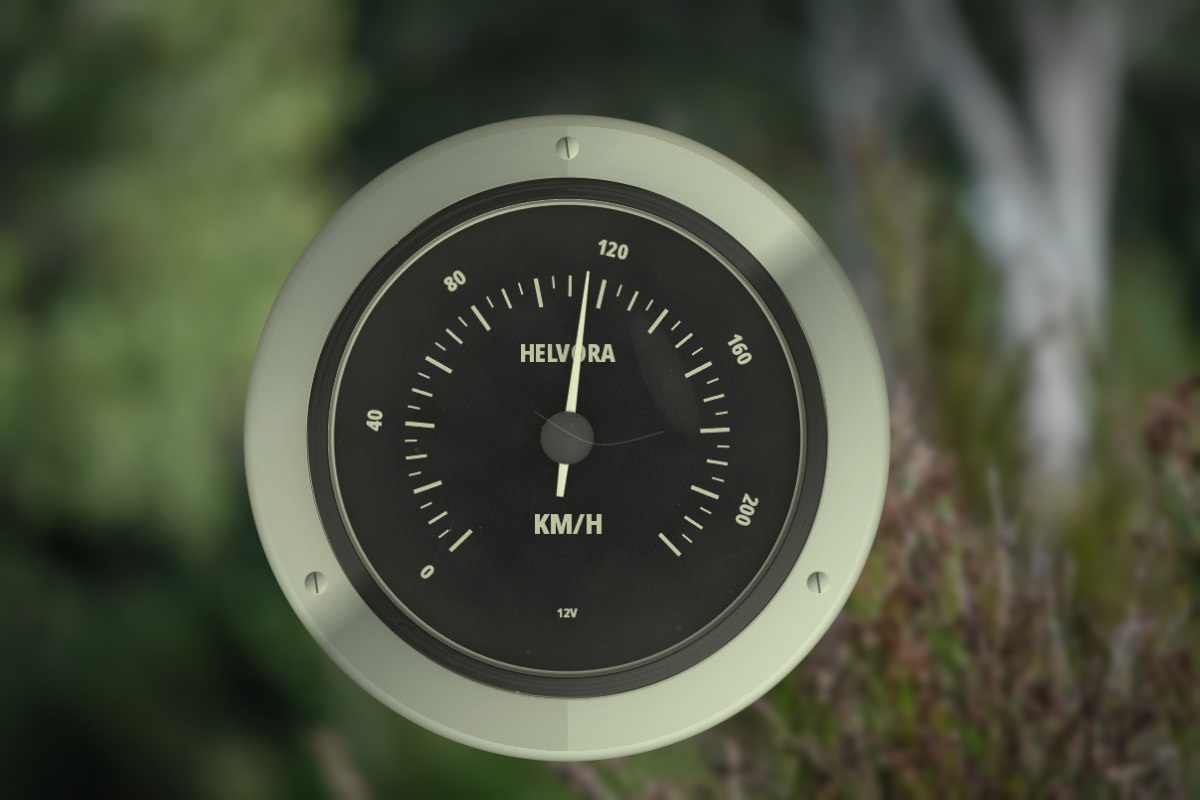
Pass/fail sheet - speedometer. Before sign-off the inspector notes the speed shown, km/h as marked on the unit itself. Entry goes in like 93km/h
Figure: 115km/h
